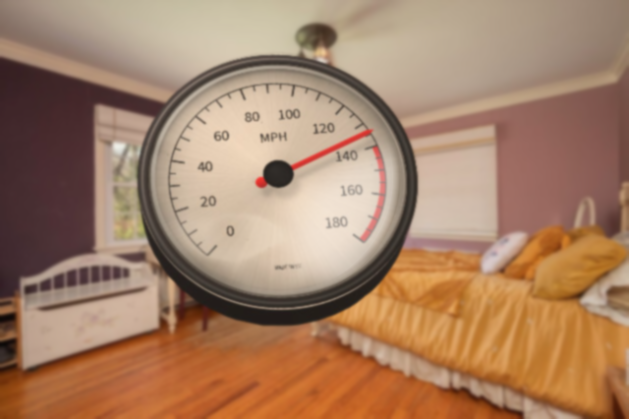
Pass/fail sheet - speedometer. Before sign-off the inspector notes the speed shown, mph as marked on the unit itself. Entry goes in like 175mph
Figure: 135mph
